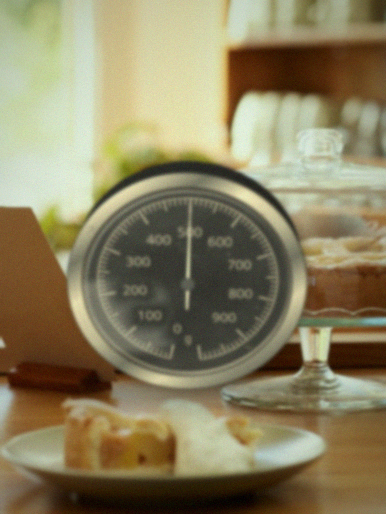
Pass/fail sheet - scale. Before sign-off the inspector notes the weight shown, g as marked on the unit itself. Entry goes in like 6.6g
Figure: 500g
